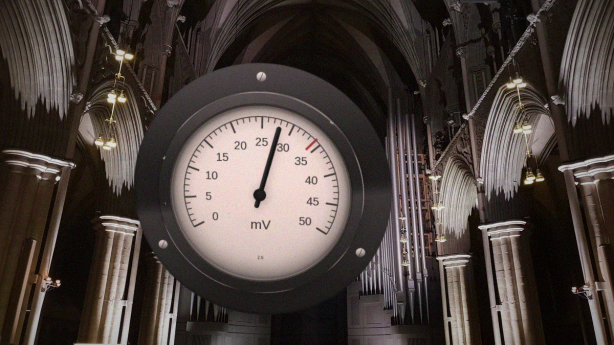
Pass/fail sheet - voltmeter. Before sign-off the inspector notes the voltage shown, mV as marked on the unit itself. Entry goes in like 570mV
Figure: 28mV
